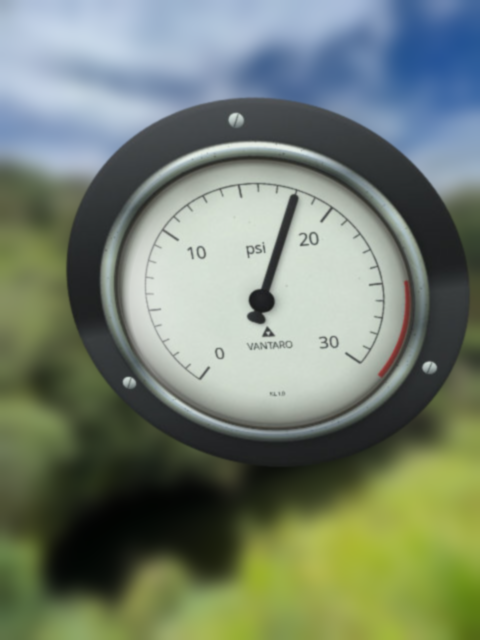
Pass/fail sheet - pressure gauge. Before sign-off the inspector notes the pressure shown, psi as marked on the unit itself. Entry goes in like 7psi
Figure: 18psi
